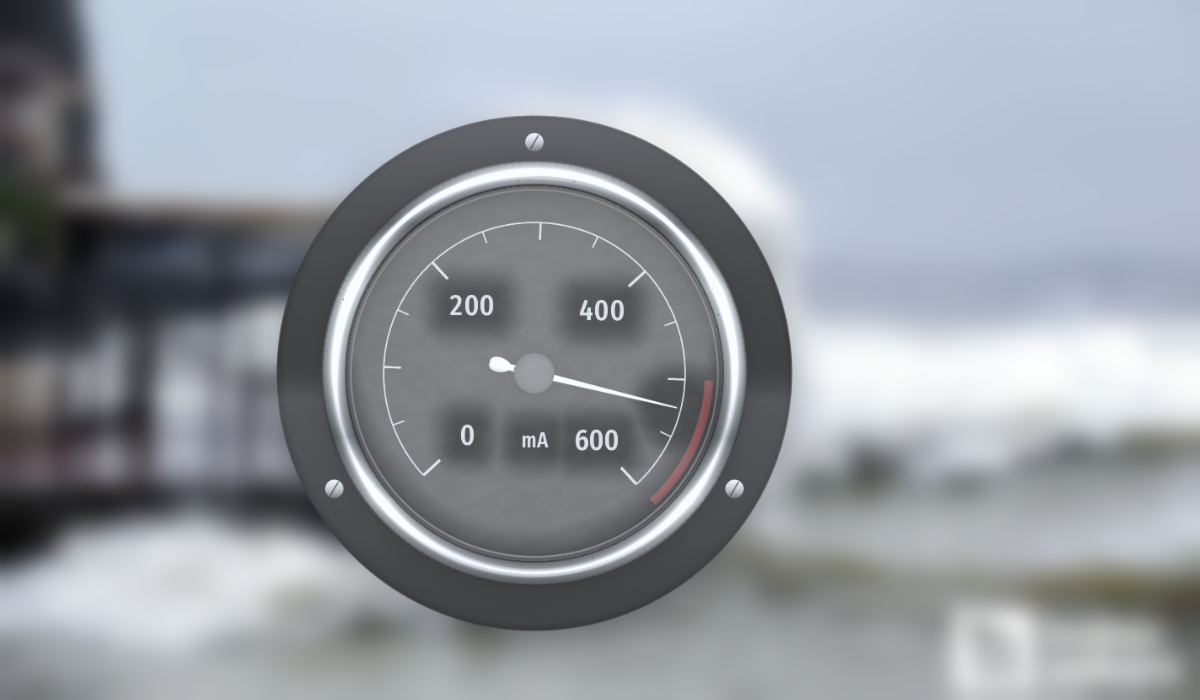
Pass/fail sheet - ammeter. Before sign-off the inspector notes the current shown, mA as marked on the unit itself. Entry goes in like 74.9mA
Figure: 525mA
